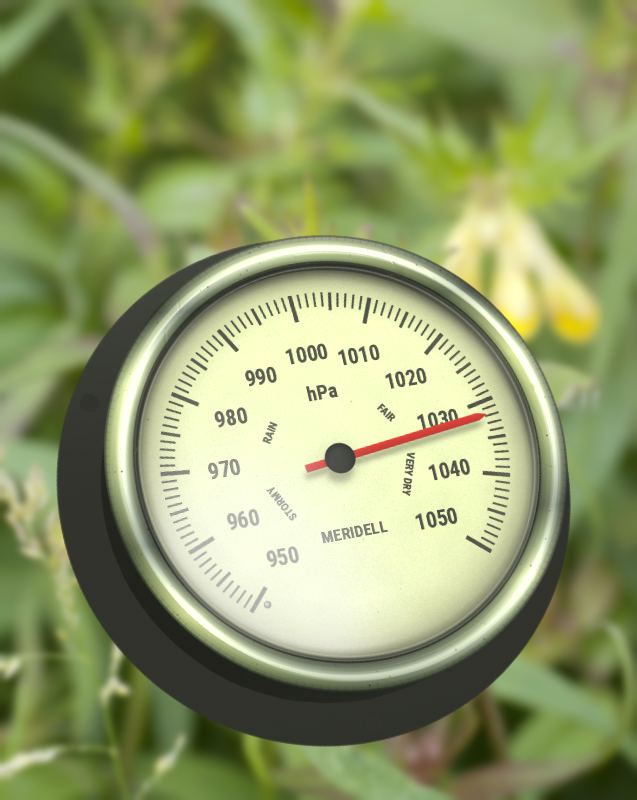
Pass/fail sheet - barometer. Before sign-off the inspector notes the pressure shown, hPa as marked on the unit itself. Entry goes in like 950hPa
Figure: 1032hPa
